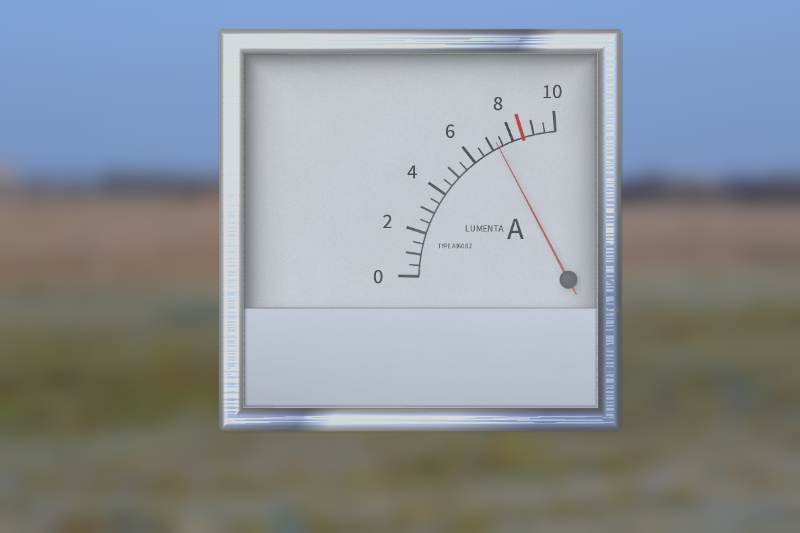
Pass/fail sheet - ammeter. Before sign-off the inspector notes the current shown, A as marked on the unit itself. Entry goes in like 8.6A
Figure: 7.25A
